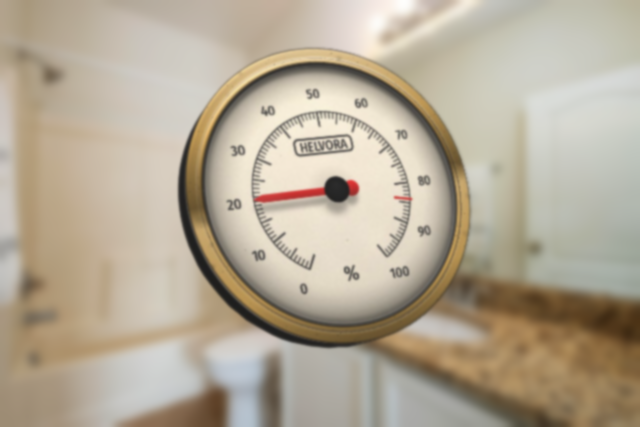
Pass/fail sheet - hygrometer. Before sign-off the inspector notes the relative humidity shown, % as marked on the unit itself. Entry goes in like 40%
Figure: 20%
